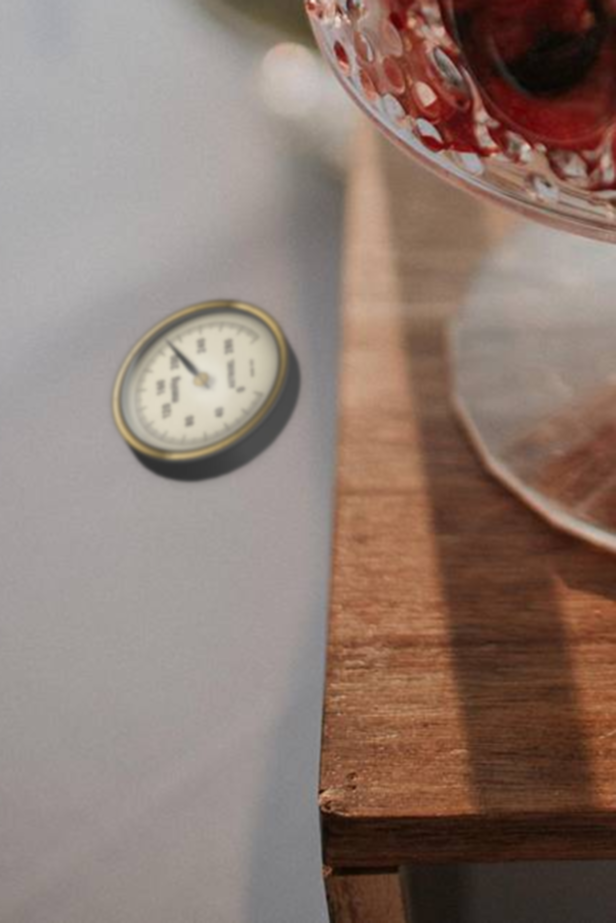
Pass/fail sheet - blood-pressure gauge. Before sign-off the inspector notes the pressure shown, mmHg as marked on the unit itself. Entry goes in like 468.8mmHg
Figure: 210mmHg
